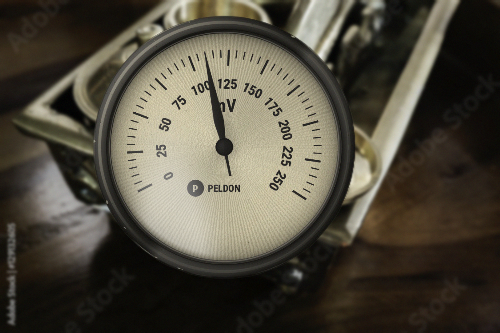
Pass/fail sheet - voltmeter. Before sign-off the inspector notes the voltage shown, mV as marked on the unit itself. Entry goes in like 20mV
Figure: 110mV
